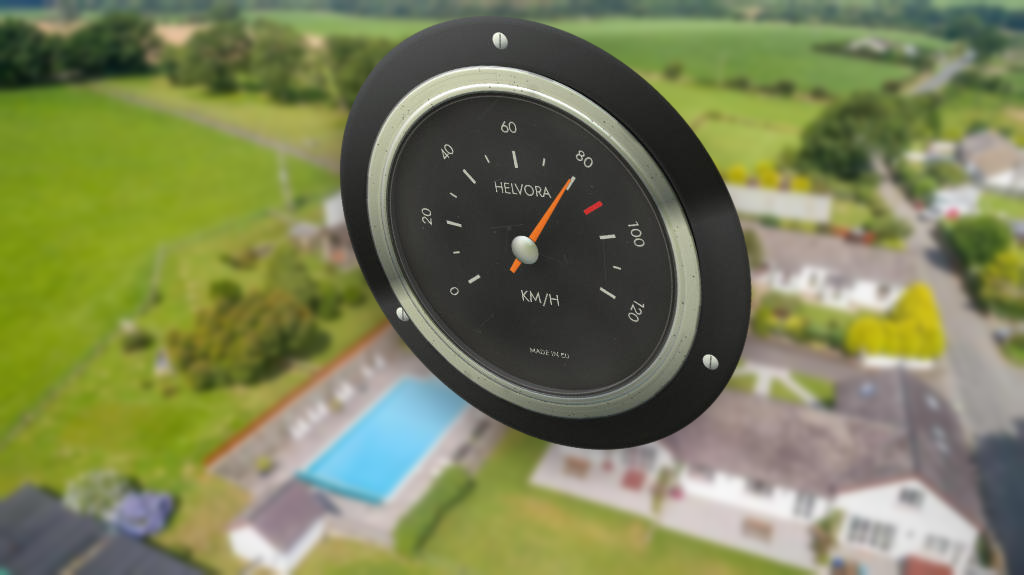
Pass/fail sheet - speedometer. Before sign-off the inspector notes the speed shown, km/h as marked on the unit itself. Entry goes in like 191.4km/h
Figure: 80km/h
